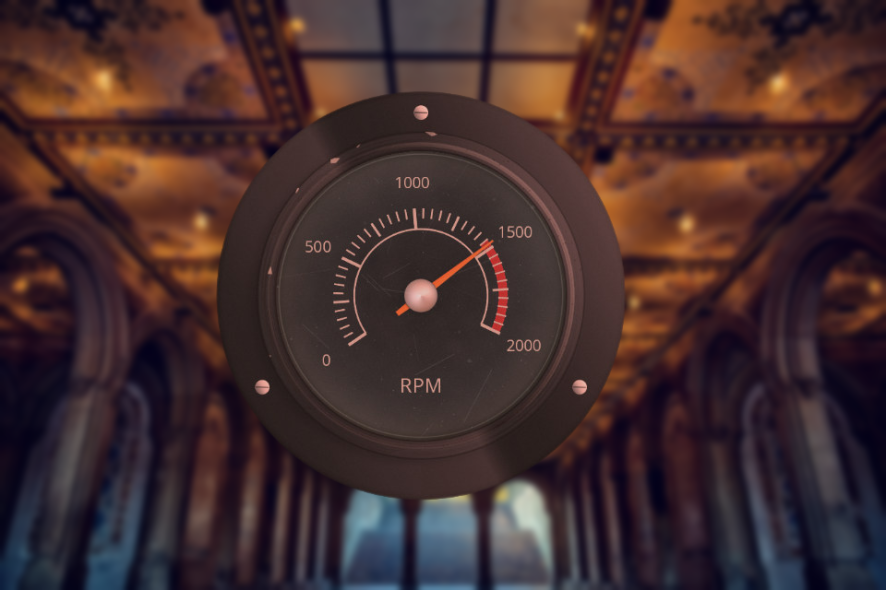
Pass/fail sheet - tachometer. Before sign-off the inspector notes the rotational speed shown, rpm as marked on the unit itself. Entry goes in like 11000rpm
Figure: 1475rpm
